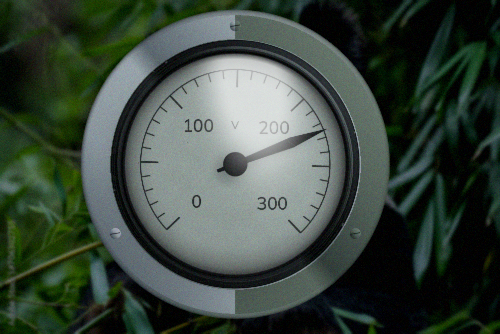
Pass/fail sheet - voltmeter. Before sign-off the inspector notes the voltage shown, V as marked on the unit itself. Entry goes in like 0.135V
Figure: 225V
